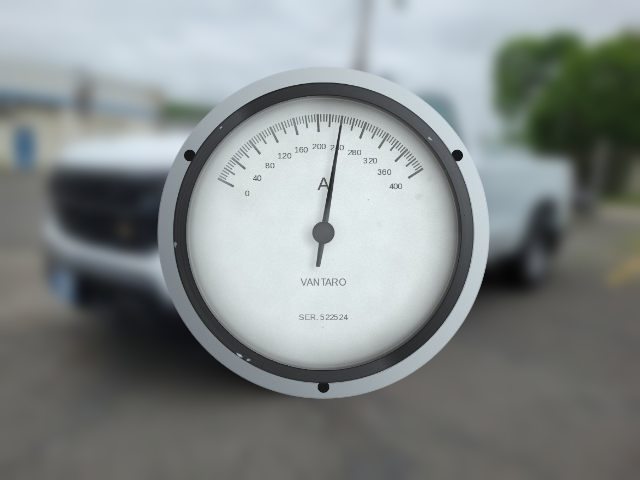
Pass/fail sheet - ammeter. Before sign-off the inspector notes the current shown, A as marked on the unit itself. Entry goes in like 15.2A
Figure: 240A
